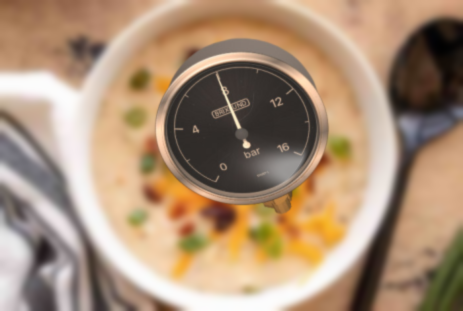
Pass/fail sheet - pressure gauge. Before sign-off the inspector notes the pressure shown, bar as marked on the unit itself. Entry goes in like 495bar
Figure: 8bar
